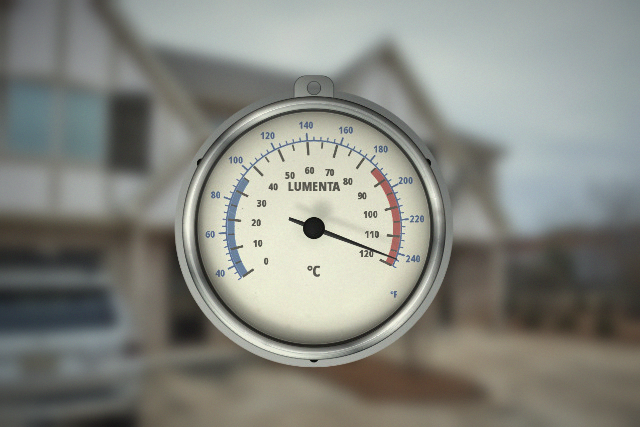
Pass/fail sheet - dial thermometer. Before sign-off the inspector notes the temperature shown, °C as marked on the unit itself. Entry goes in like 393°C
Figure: 117.5°C
